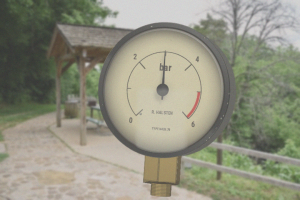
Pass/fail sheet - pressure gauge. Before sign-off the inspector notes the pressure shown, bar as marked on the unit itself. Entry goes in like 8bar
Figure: 3bar
